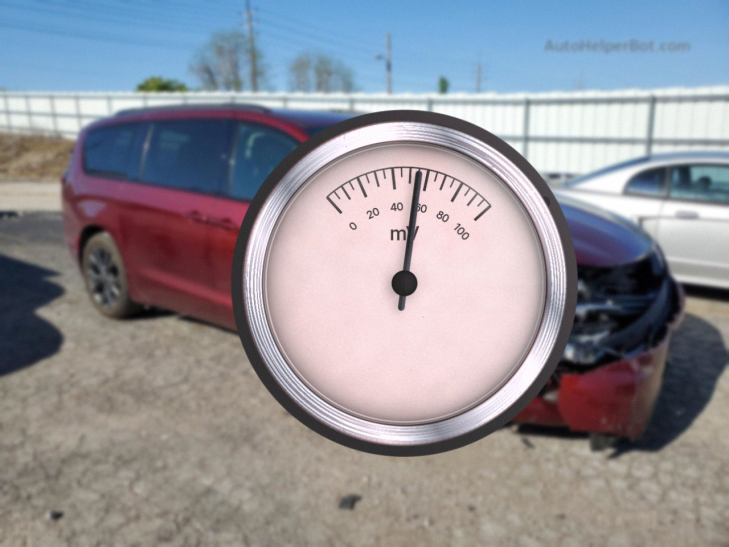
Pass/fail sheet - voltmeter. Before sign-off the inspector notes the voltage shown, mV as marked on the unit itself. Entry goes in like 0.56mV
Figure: 55mV
